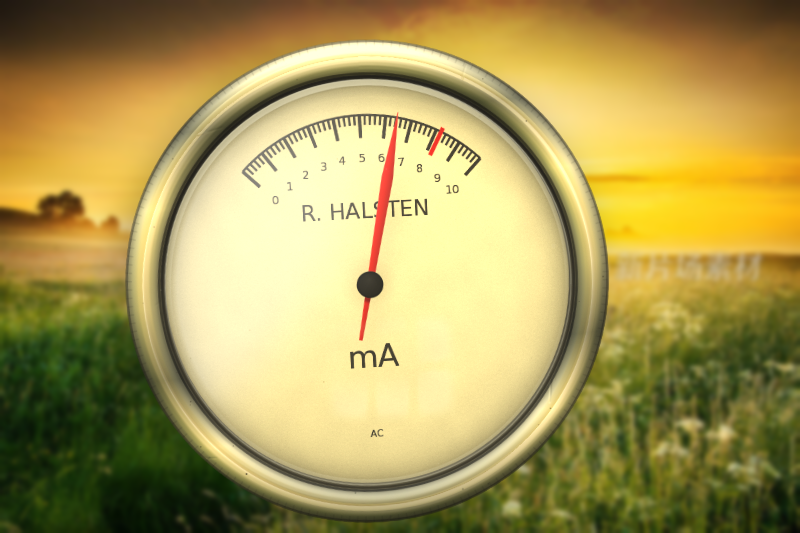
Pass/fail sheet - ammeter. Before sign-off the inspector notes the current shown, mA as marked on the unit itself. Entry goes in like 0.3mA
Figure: 6.4mA
